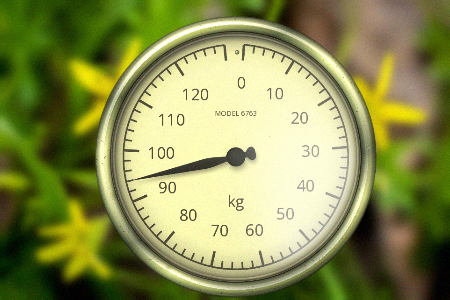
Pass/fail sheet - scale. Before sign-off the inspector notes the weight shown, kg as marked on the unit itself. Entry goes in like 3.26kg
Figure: 94kg
